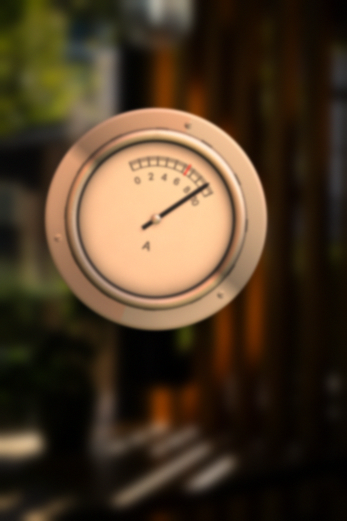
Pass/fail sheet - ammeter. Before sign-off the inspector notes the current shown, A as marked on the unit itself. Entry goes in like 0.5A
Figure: 9A
